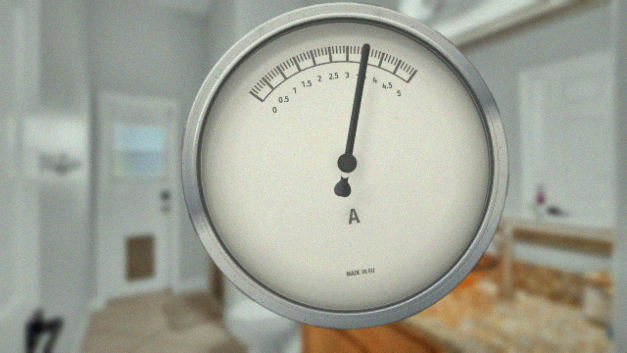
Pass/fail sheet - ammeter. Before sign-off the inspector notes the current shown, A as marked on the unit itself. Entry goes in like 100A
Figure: 3.5A
